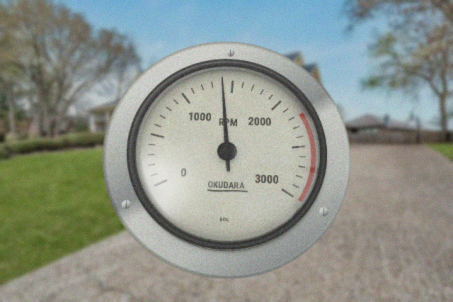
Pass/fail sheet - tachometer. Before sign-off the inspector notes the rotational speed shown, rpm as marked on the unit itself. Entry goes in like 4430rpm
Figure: 1400rpm
